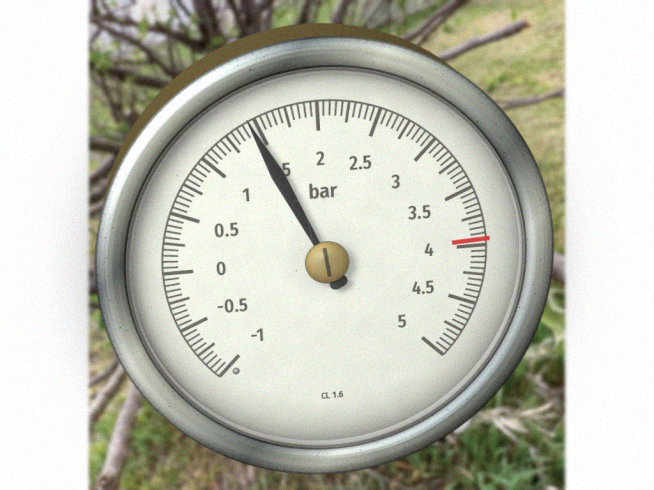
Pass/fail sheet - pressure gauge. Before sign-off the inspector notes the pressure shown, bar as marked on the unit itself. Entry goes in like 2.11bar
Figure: 1.45bar
